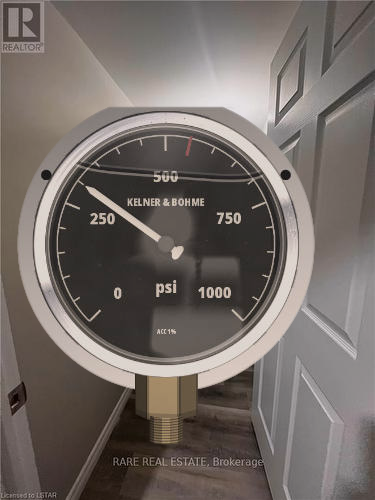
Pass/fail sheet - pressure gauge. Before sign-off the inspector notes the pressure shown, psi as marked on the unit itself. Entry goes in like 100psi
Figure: 300psi
